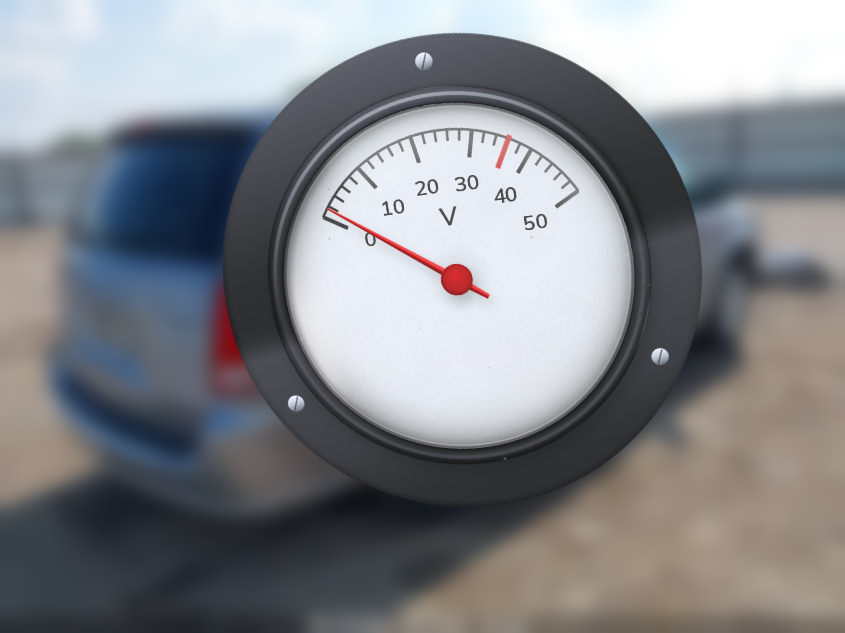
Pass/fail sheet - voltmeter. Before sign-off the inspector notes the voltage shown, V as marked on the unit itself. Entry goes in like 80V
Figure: 2V
